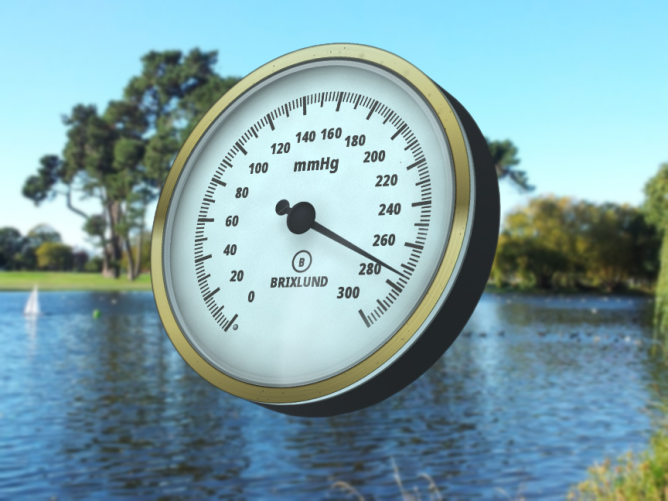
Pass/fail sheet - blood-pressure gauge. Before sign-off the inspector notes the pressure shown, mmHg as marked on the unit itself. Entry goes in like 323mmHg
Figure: 274mmHg
